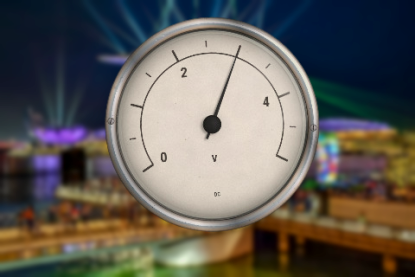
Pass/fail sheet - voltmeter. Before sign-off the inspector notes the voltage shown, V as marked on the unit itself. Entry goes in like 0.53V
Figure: 3V
